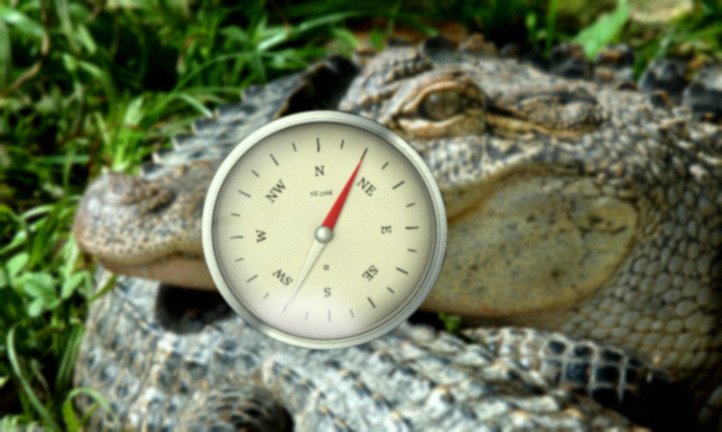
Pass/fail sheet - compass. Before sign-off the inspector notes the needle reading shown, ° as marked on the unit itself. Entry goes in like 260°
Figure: 30°
